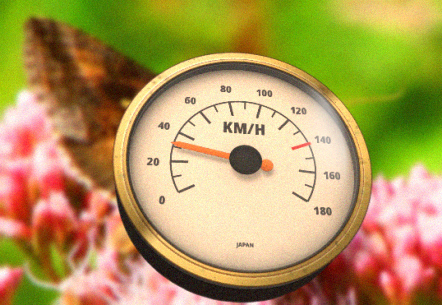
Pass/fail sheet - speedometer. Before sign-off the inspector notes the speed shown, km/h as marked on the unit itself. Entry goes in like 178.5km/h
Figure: 30km/h
